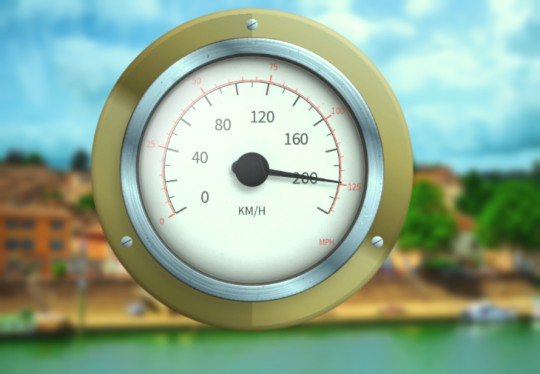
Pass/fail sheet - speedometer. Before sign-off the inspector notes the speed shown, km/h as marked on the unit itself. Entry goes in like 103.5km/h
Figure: 200km/h
